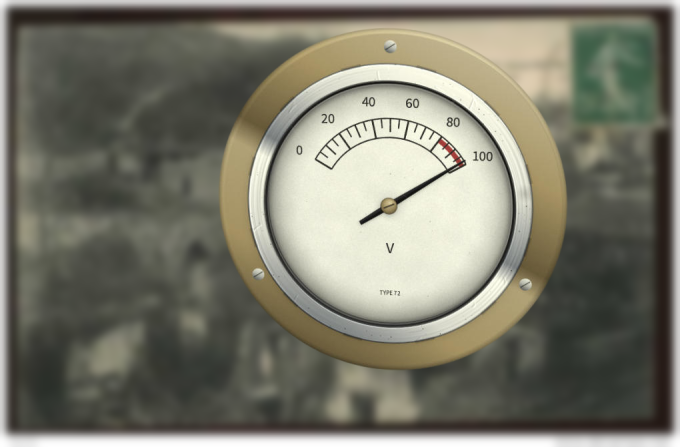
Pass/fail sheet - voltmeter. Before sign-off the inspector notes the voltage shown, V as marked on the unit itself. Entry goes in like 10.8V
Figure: 97.5V
